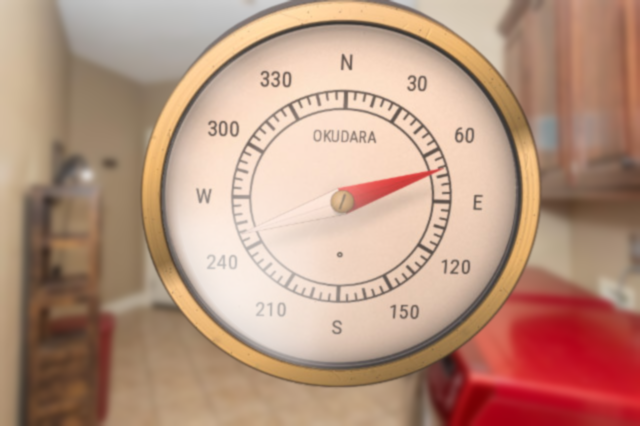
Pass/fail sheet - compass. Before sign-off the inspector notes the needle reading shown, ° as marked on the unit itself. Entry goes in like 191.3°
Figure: 70°
